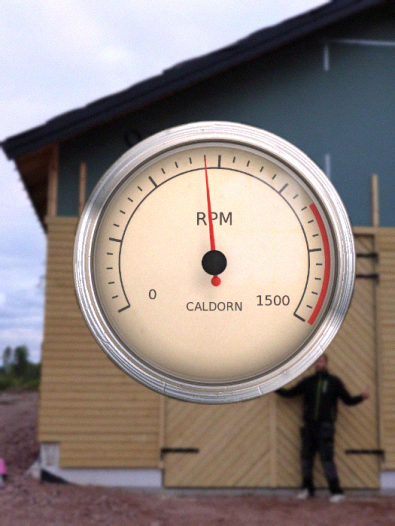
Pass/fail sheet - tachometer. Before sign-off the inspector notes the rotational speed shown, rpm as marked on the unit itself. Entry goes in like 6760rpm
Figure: 700rpm
